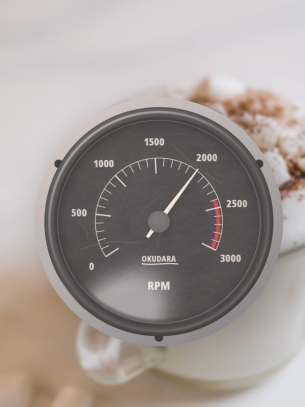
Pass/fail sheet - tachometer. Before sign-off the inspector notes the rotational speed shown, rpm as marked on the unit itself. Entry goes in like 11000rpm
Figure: 2000rpm
